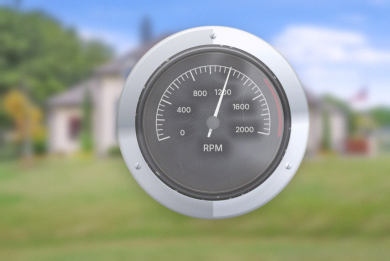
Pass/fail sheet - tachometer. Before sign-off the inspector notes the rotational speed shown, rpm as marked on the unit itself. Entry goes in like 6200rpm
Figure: 1200rpm
